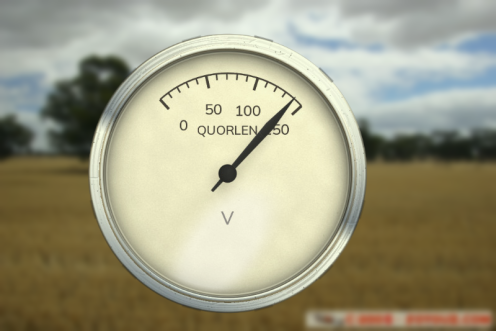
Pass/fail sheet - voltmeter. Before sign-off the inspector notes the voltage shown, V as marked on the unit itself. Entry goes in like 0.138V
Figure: 140V
